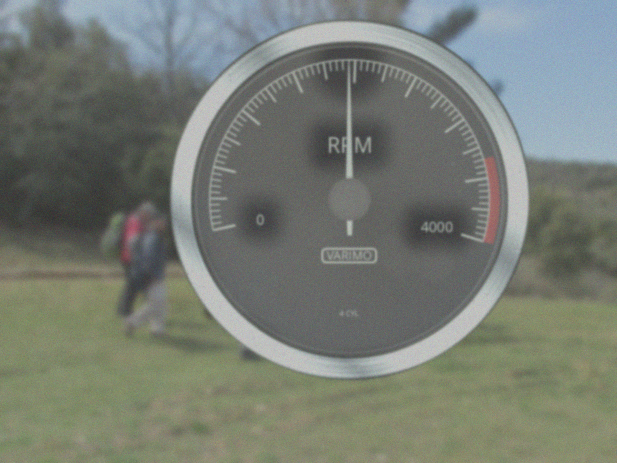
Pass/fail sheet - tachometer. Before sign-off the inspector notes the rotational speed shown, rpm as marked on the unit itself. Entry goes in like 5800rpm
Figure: 1950rpm
